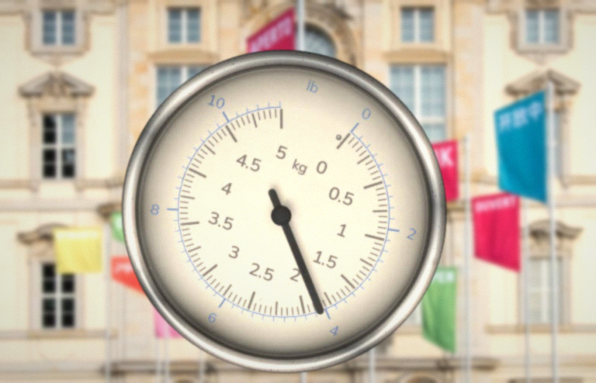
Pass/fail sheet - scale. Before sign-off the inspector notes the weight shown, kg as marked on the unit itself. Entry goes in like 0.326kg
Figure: 1.85kg
